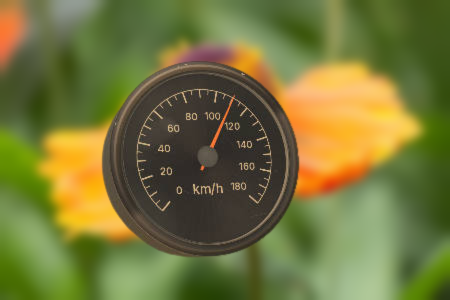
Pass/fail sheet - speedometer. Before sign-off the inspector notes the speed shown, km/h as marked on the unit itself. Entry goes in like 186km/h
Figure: 110km/h
